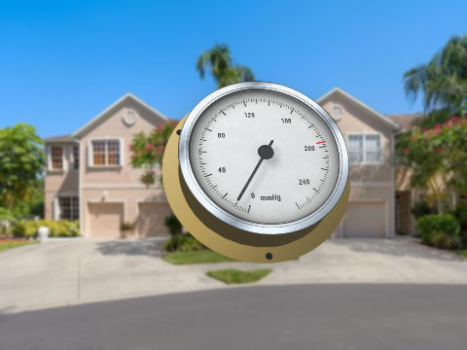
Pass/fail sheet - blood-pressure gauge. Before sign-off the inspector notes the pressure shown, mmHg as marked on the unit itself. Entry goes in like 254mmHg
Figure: 10mmHg
